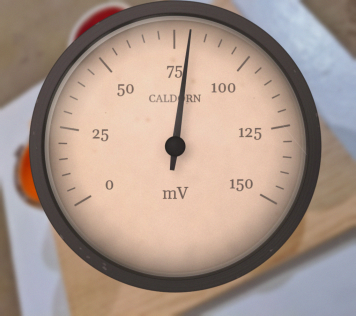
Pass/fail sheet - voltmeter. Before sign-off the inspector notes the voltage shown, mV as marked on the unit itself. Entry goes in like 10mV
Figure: 80mV
